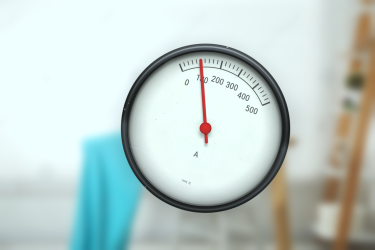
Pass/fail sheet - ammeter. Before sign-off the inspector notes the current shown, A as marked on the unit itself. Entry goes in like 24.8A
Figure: 100A
